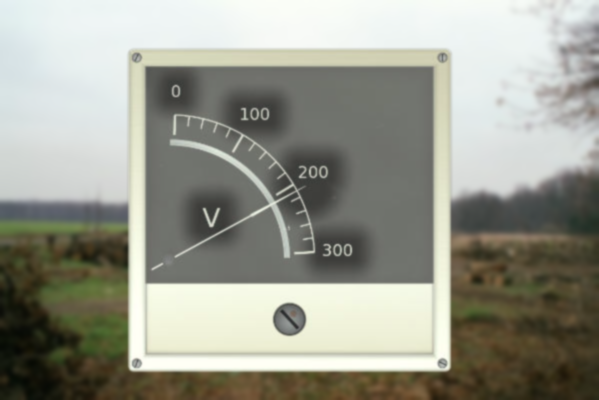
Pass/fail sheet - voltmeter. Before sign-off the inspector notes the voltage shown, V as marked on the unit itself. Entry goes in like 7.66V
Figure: 210V
